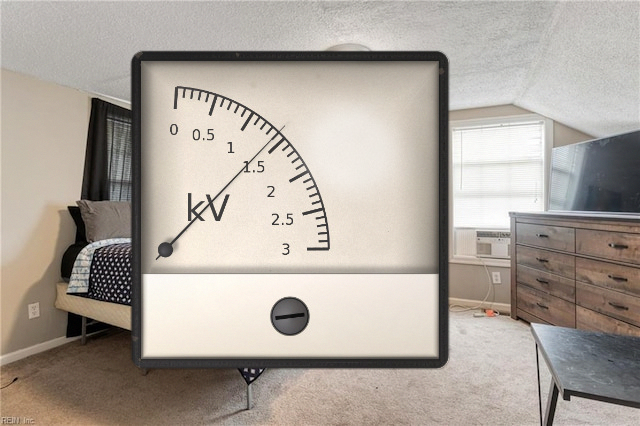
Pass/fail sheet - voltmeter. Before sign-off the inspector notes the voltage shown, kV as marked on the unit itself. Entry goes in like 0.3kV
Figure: 1.4kV
